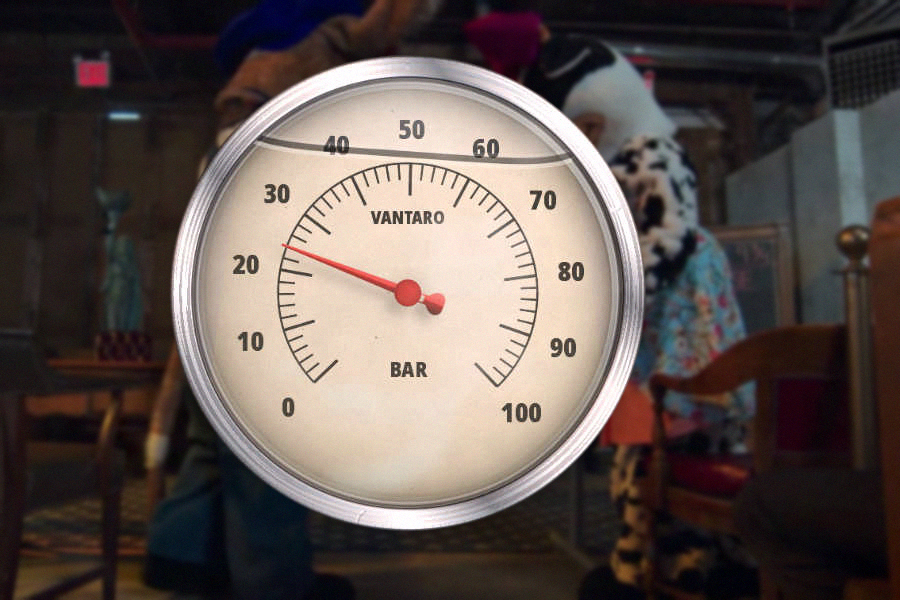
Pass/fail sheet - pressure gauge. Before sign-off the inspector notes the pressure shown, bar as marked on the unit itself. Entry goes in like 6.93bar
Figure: 24bar
